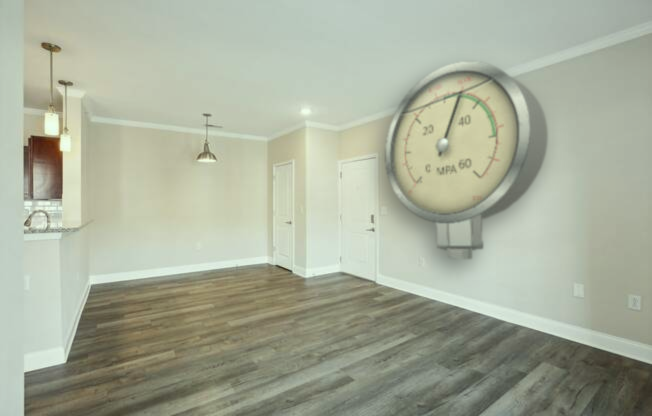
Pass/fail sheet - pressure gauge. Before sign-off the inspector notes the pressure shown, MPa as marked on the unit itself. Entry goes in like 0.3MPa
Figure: 35MPa
